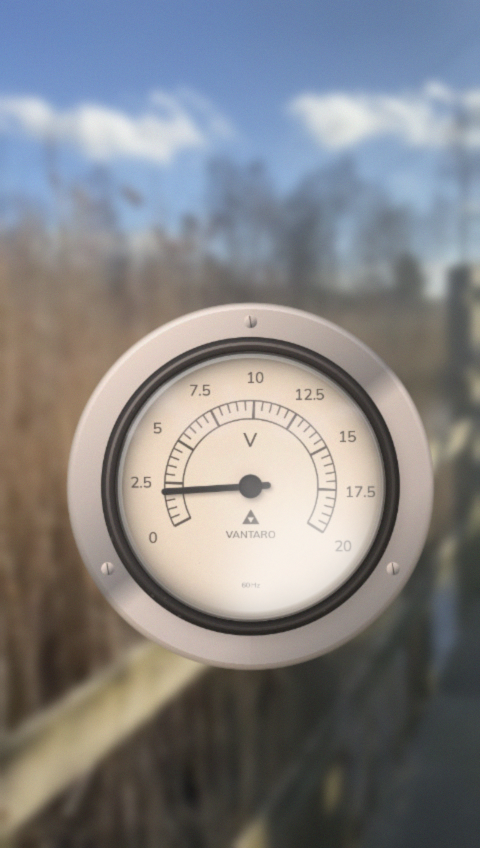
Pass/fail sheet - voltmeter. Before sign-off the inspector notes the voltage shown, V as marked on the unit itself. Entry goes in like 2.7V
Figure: 2V
